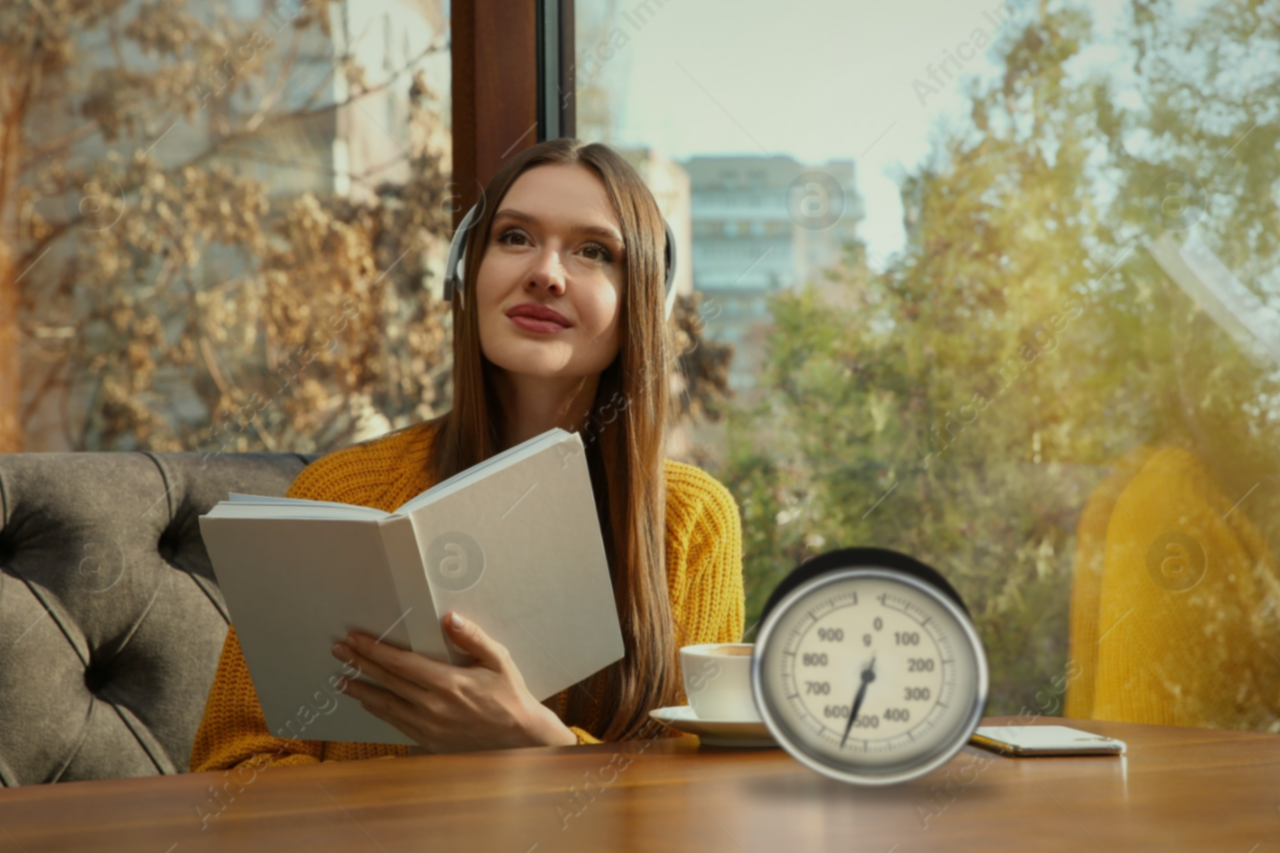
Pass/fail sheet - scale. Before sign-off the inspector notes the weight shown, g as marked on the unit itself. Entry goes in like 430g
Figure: 550g
